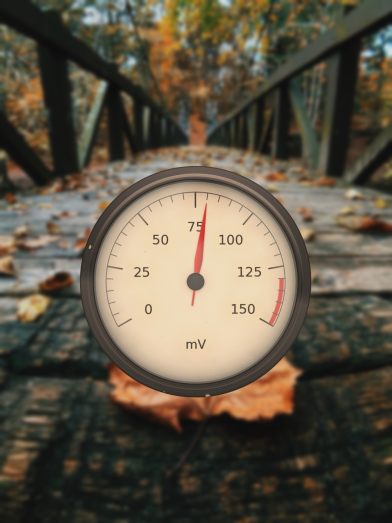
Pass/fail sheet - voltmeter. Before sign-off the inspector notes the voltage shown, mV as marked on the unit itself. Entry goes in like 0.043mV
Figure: 80mV
